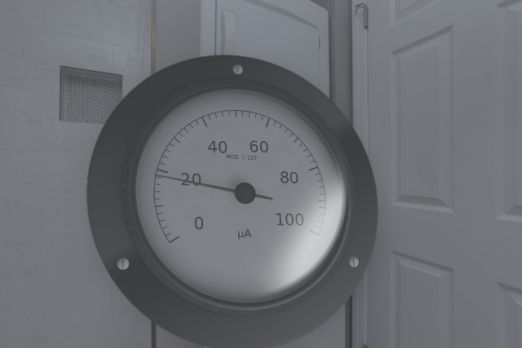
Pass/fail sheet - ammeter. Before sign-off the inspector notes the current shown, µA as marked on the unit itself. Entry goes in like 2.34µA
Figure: 18µA
